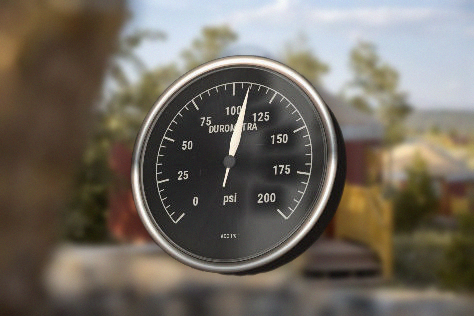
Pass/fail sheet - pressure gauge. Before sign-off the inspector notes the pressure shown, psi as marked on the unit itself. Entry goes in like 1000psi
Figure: 110psi
